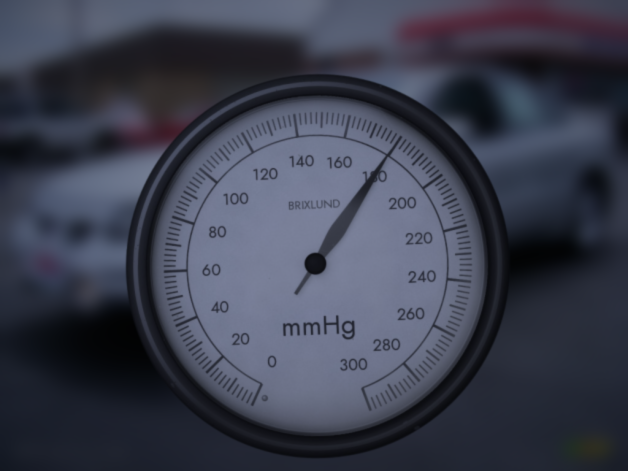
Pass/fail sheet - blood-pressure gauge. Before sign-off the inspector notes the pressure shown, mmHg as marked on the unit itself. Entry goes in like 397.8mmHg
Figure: 180mmHg
